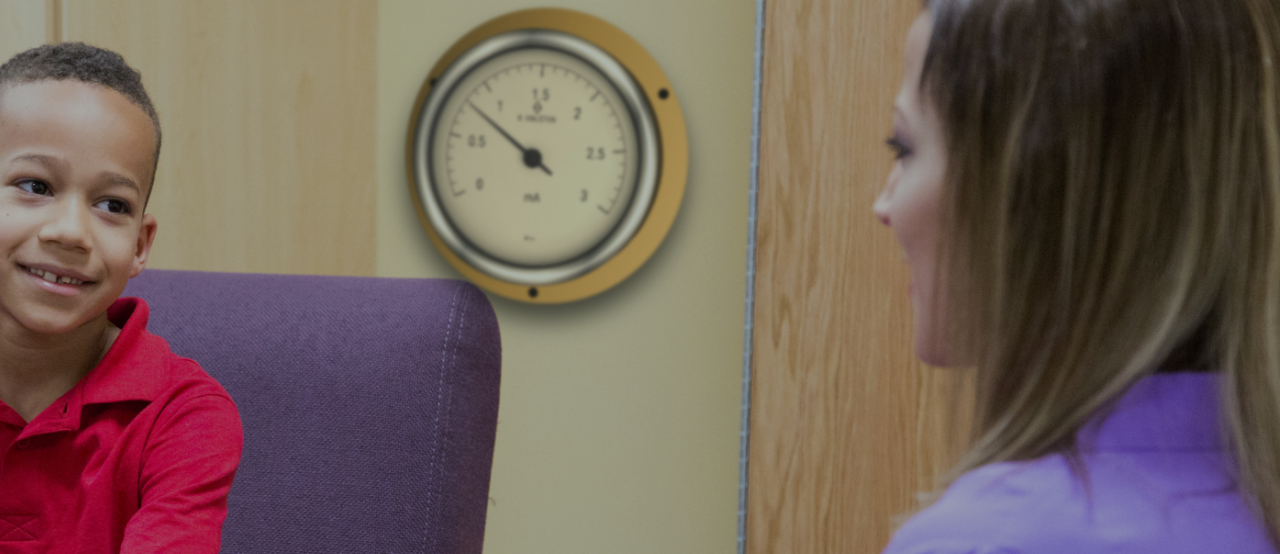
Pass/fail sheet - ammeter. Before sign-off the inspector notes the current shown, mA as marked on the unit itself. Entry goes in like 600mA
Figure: 0.8mA
